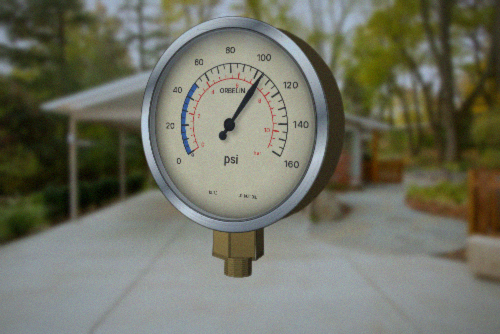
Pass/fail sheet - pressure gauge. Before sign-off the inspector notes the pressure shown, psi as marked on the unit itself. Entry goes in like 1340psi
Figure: 105psi
